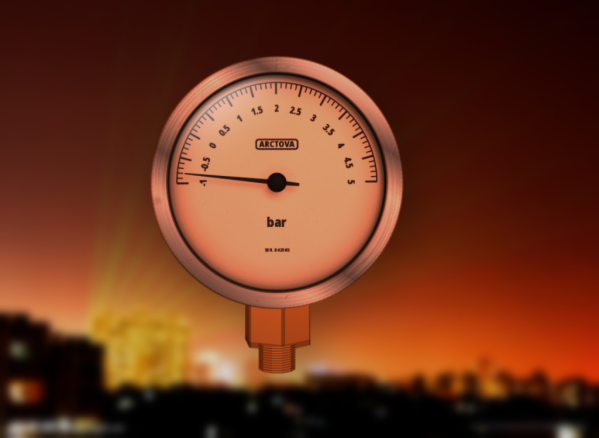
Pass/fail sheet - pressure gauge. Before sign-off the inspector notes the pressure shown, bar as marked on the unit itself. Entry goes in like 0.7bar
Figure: -0.8bar
